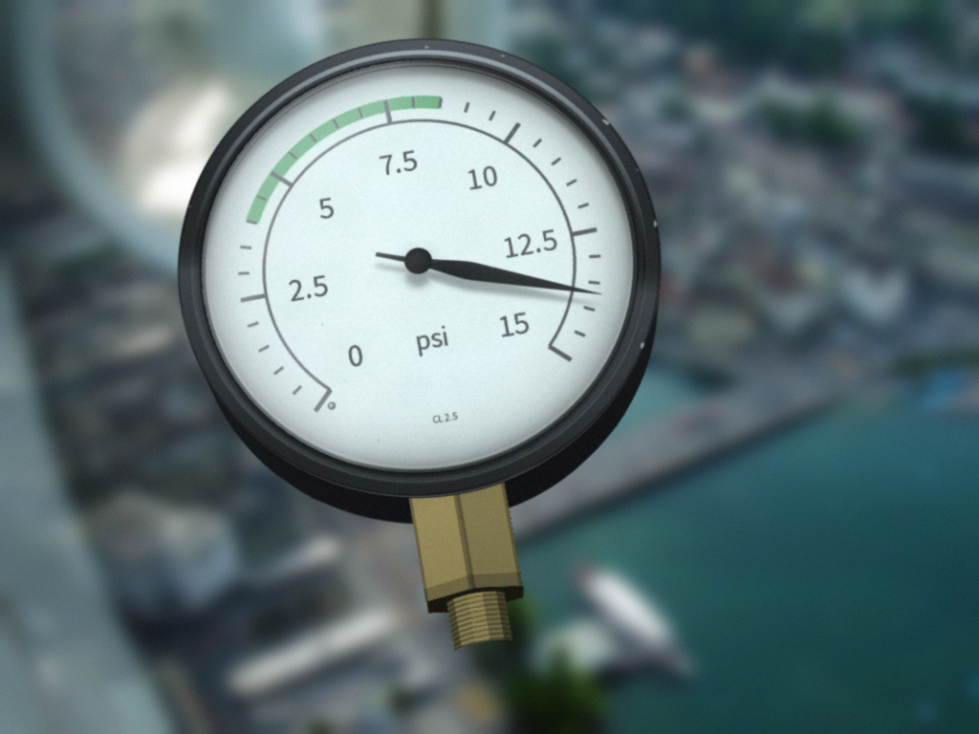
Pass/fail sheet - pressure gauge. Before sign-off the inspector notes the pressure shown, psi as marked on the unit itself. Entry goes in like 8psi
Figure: 13.75psi
